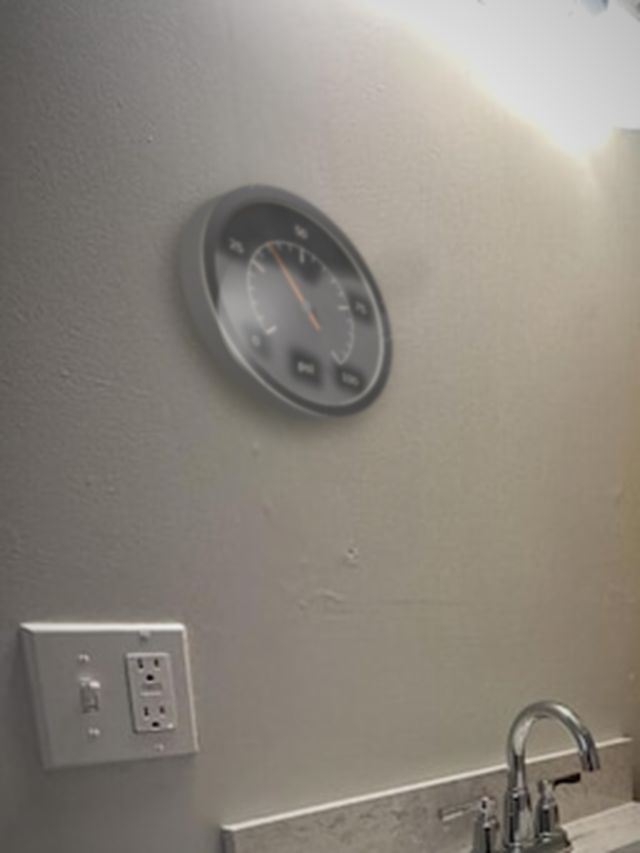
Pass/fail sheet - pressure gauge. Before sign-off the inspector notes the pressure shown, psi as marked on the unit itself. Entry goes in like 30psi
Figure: 35psi
